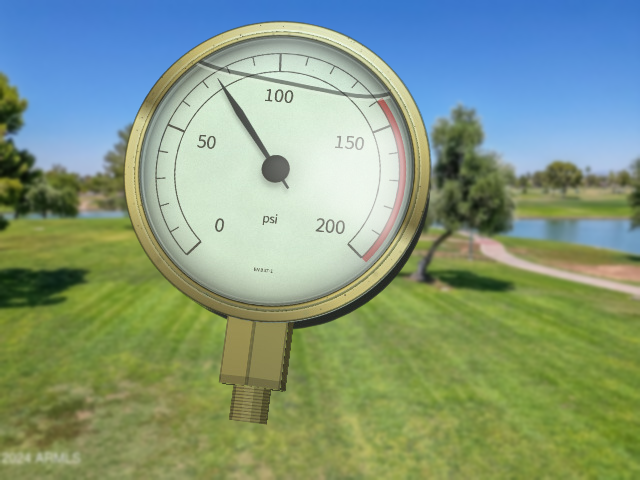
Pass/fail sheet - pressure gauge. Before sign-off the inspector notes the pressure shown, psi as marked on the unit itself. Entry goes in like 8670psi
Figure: 75psi
